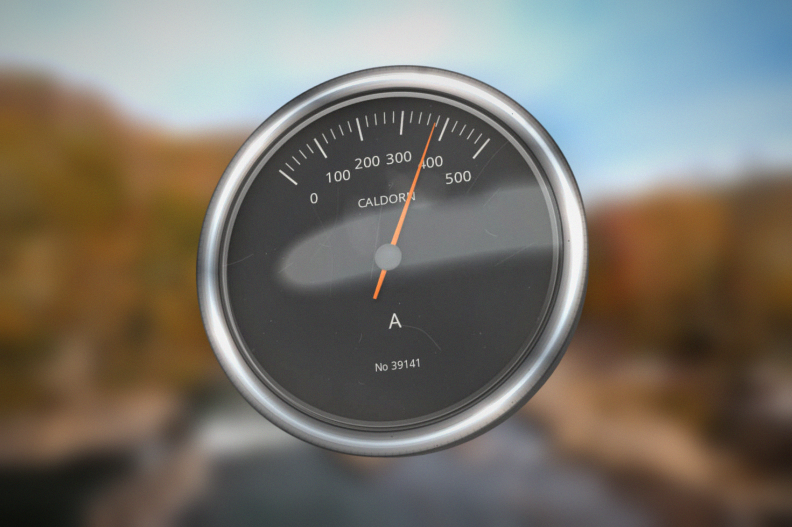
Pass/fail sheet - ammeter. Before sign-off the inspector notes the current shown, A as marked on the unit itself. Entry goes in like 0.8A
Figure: 380A
